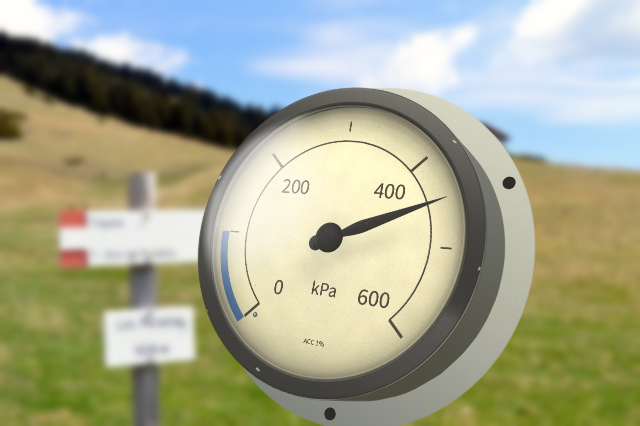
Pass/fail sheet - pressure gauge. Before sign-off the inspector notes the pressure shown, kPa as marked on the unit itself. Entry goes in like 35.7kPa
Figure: 450kPa
